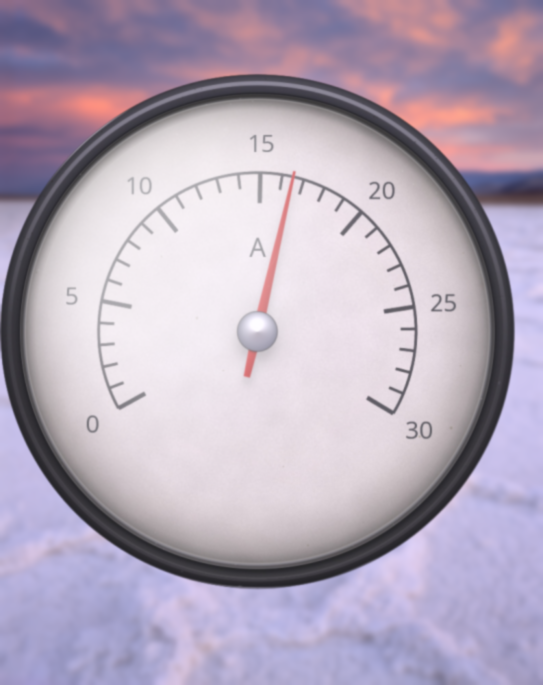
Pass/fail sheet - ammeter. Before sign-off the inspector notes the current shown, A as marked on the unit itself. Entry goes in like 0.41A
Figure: 16.5A
